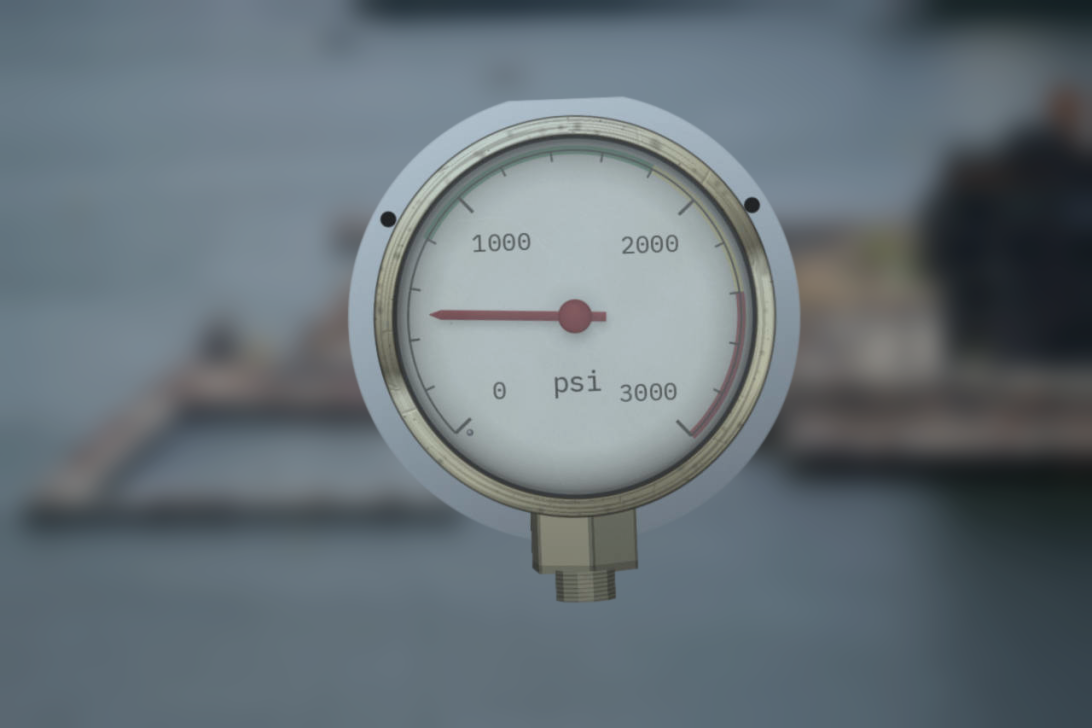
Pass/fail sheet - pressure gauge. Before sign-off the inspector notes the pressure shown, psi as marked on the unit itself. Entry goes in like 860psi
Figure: 500psi
